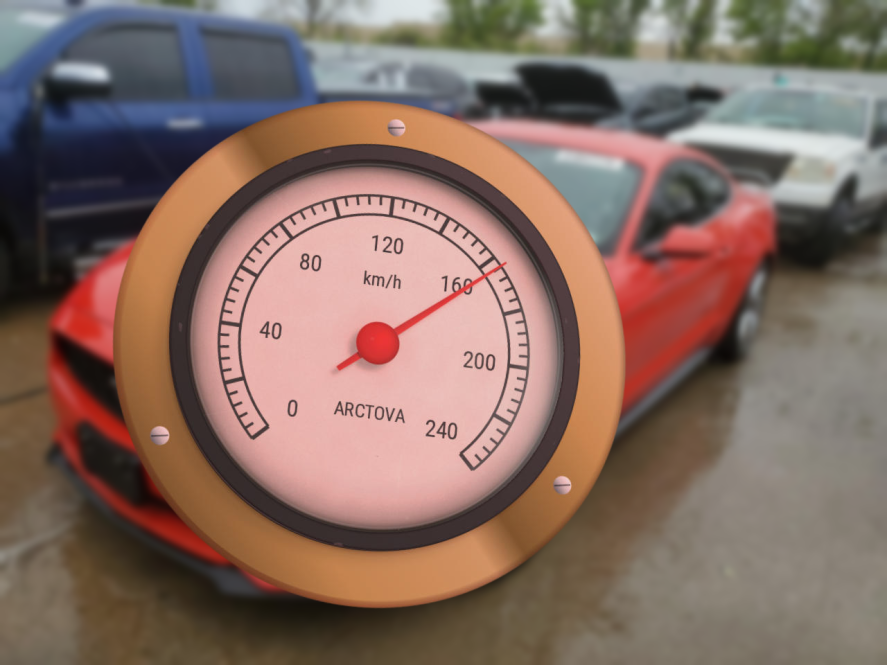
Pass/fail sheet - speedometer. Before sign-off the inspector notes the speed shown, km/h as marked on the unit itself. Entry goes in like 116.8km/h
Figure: 164km/h
